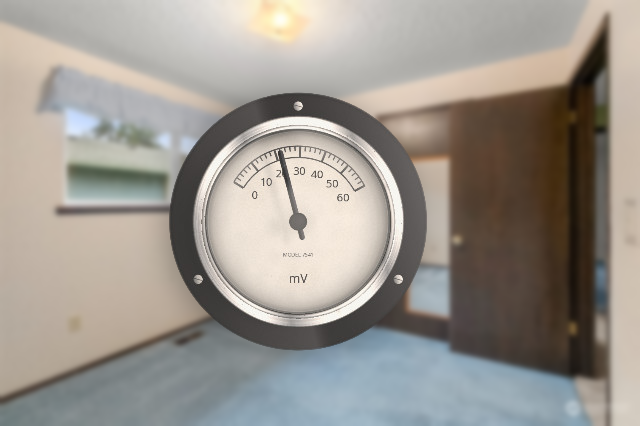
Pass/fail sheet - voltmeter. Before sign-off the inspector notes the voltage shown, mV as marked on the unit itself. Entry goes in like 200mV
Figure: 22mV
